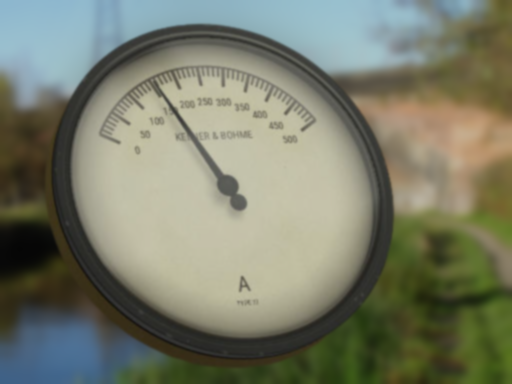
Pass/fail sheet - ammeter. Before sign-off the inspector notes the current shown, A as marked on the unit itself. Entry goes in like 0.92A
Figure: 150A
